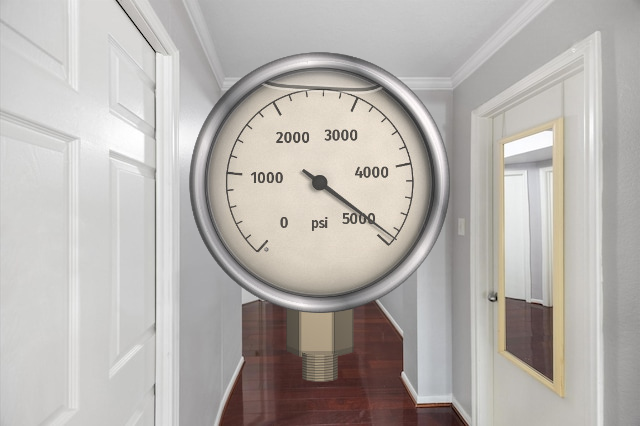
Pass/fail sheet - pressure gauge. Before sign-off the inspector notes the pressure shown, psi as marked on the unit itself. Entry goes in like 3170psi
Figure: 4900psi
